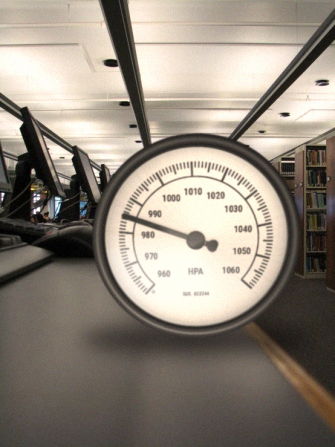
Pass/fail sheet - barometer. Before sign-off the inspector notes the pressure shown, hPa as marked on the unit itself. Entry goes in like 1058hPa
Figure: 985hPa
